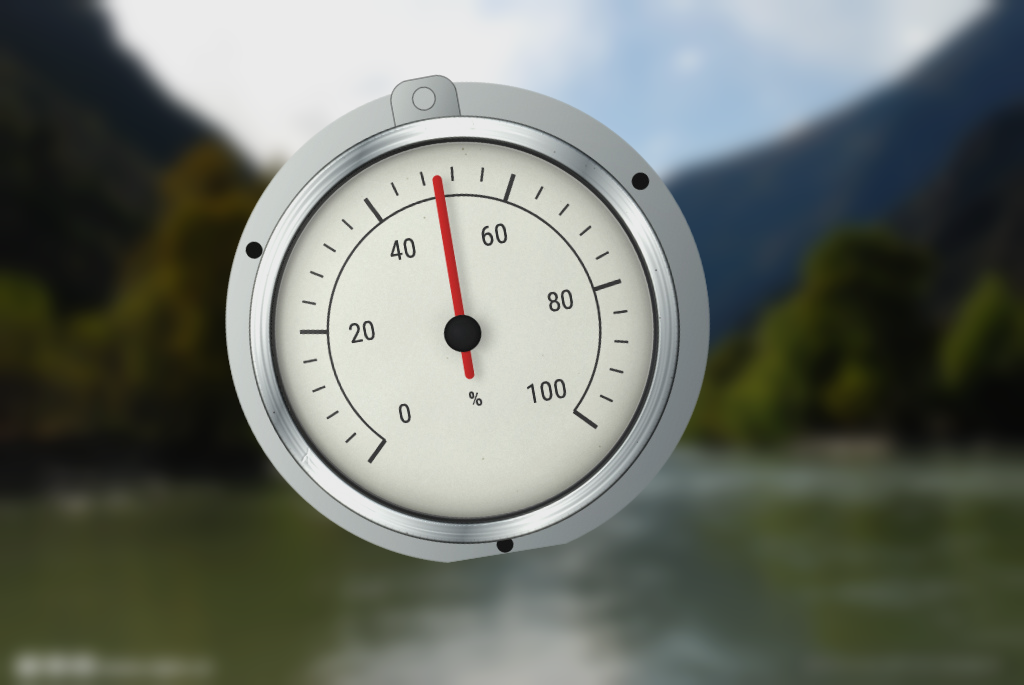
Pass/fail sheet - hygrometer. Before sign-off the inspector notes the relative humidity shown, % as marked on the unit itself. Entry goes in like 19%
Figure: 50%
